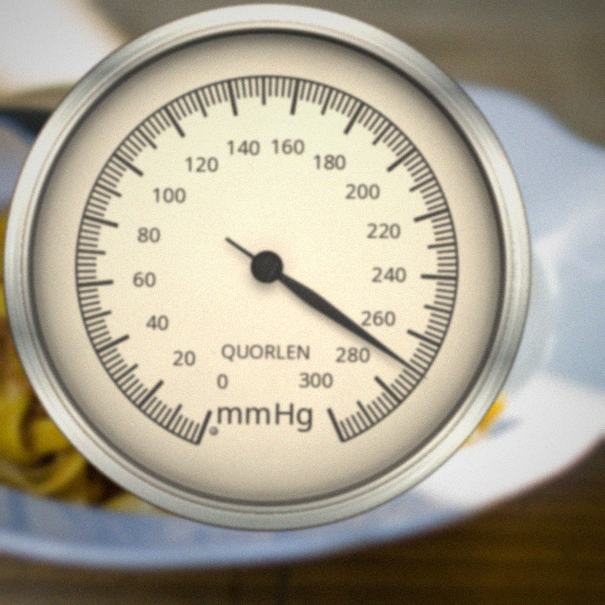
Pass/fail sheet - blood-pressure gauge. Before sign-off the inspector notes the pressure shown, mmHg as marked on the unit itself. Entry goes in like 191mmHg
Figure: 270mmHg
